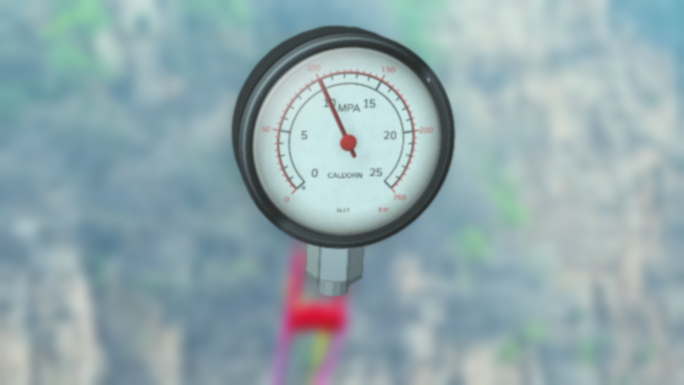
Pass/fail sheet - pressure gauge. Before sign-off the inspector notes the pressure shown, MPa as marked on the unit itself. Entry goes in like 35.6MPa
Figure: 10MPa
